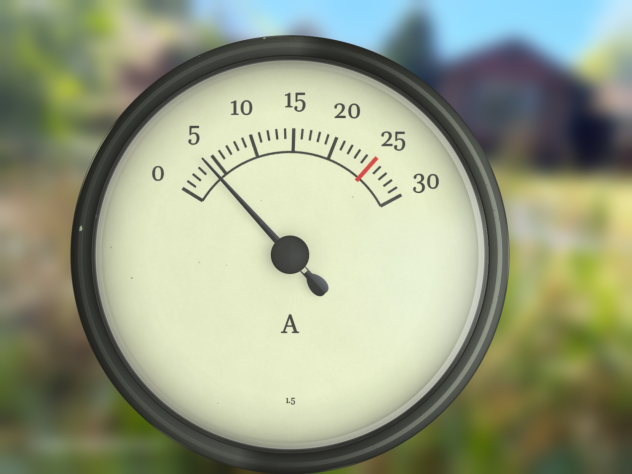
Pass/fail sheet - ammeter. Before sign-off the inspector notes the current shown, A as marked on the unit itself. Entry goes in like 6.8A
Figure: 4A
